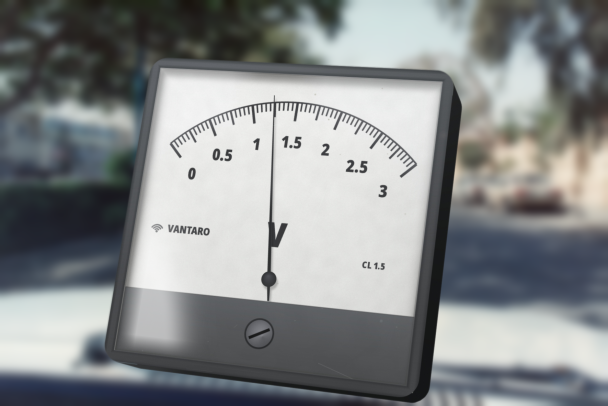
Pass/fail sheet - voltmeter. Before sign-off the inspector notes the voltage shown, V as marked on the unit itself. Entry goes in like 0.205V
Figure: 1.25V
